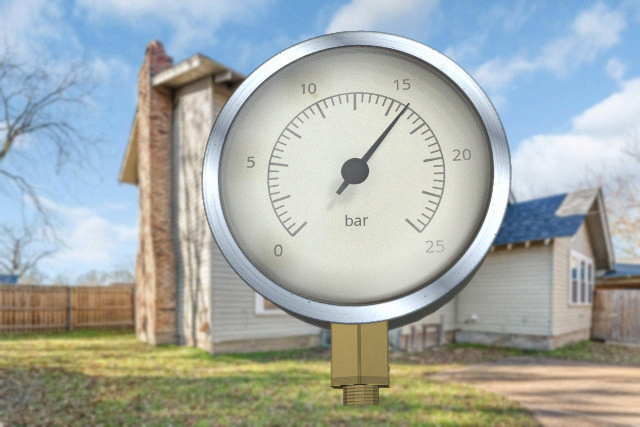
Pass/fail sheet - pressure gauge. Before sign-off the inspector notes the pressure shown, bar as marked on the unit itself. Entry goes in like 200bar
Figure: 16bar
